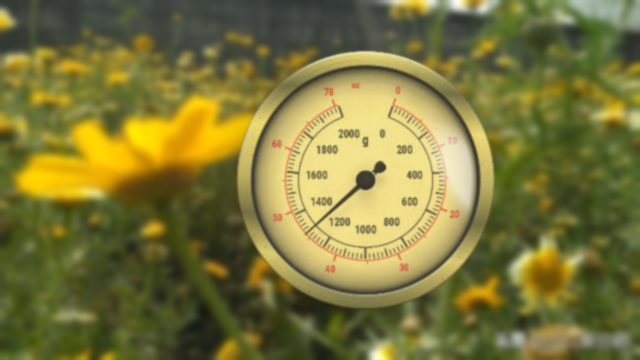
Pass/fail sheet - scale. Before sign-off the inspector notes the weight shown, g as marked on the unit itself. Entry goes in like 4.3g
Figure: 1300g
